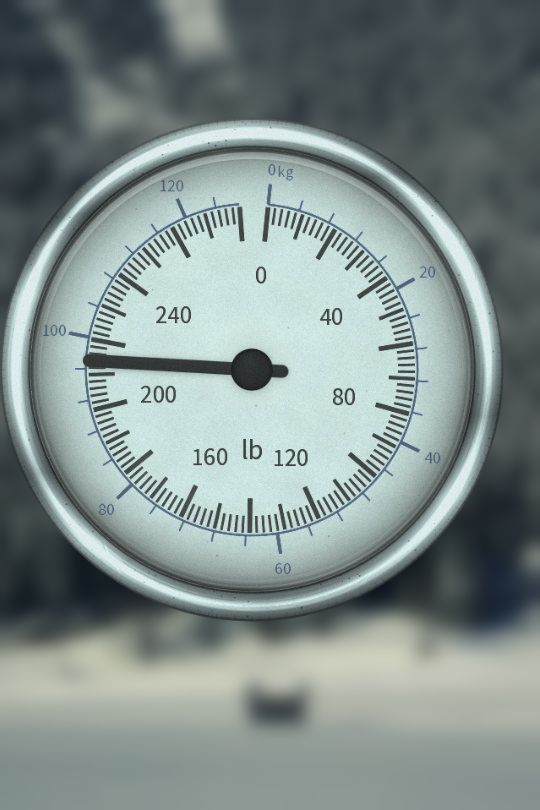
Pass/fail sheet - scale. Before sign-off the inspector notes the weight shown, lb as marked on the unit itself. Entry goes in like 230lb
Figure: 214lb
